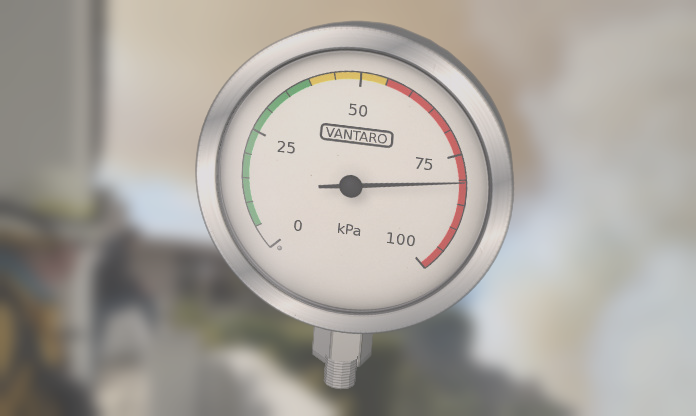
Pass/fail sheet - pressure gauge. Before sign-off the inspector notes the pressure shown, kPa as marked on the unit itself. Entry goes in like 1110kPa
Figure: 80kPa
